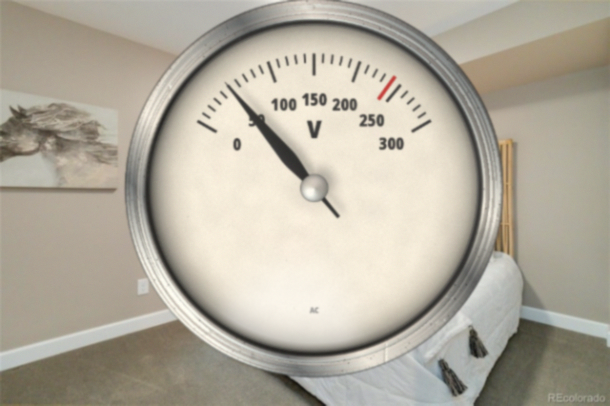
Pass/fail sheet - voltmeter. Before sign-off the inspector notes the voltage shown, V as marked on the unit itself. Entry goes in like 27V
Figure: 50V
